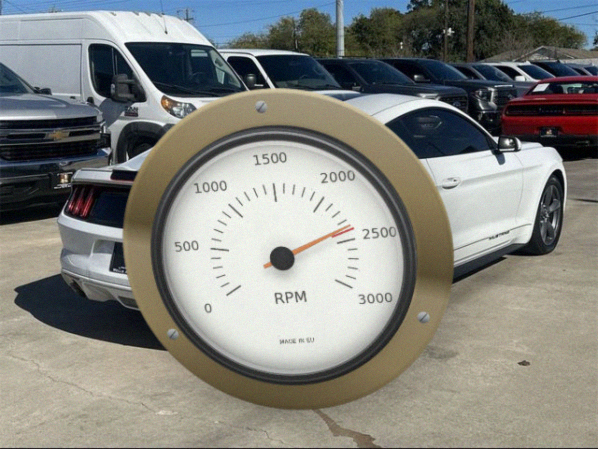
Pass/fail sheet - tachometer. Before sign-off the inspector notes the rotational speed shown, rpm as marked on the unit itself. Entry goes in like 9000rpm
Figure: 2350rpm
